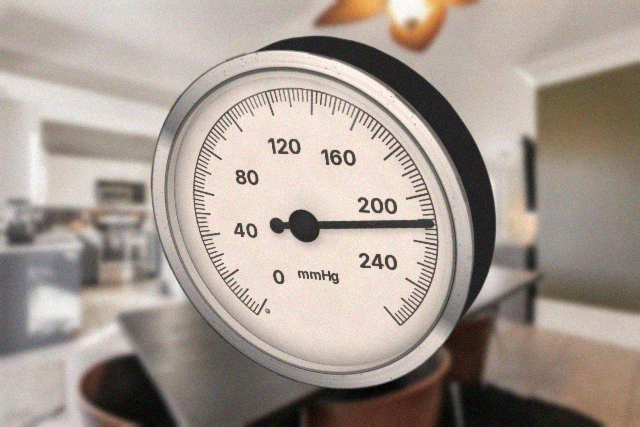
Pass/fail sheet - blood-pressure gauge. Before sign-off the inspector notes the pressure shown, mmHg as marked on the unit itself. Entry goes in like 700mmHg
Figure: 210mmHg
